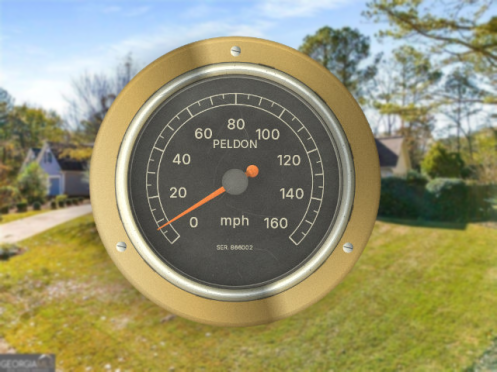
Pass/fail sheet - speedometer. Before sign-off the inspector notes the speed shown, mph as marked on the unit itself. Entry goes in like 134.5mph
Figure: 7.5mph
